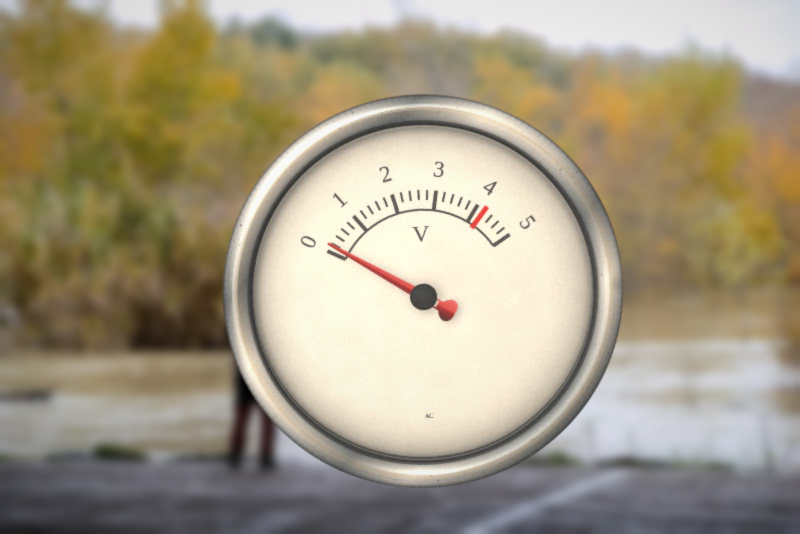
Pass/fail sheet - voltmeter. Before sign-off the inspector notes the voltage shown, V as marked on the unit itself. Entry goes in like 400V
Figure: 0.2V
